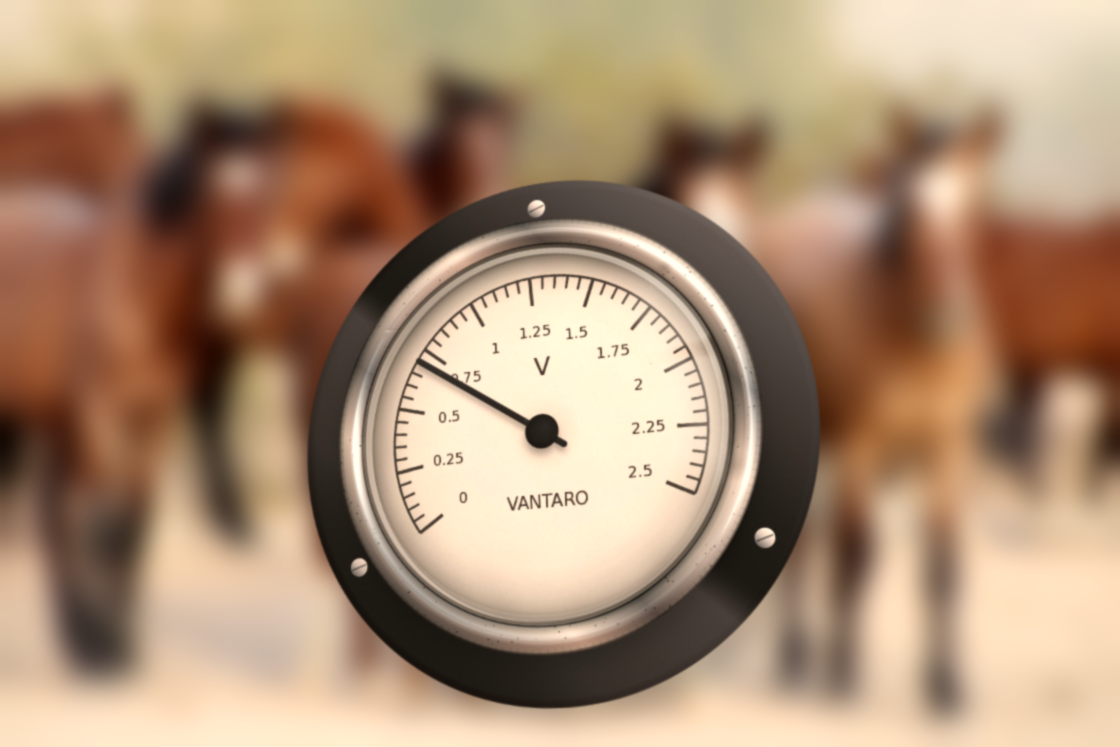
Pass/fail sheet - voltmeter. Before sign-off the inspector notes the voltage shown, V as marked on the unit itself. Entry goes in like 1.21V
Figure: 0.7V
